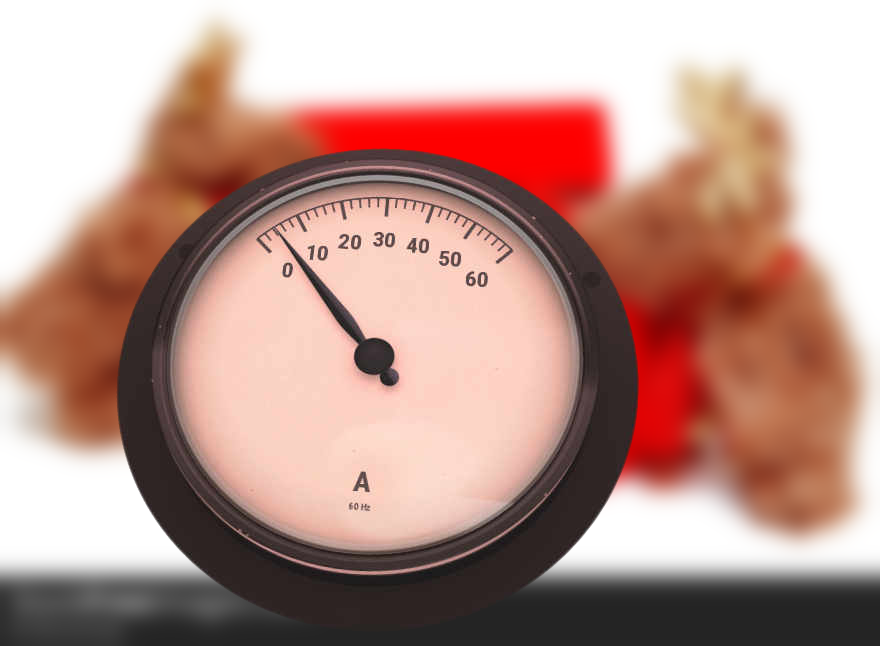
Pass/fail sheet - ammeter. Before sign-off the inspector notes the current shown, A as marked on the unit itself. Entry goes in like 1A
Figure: 4A
